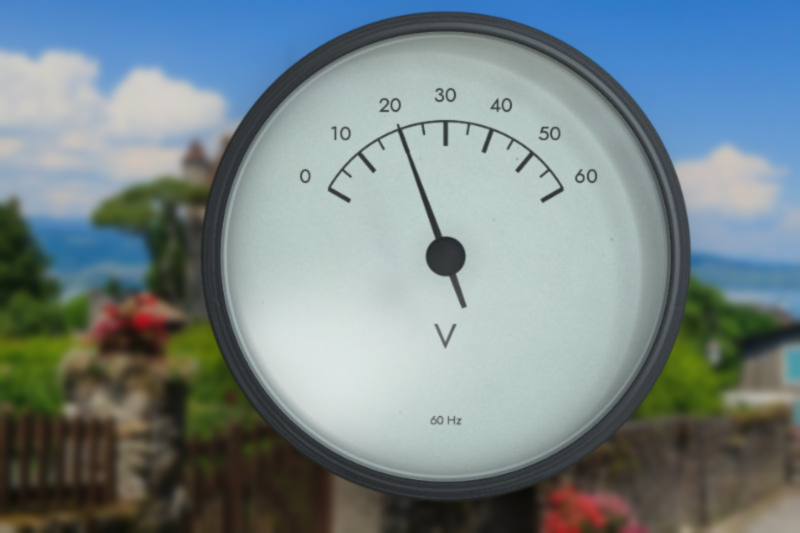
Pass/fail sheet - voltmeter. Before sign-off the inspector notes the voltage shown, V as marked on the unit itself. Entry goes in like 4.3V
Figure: 20V
